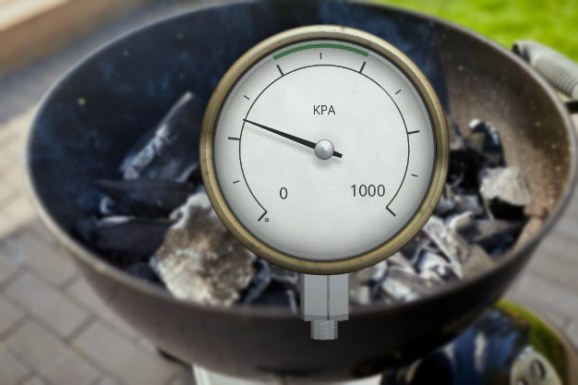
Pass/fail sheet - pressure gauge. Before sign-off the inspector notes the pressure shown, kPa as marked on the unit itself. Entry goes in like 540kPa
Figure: 250kPa
